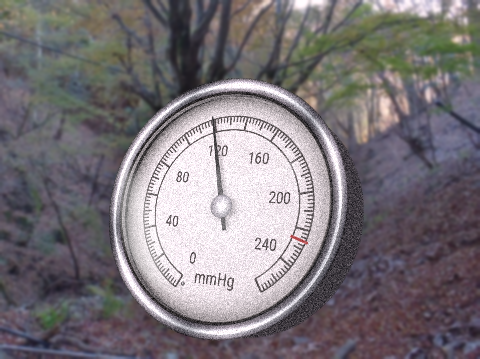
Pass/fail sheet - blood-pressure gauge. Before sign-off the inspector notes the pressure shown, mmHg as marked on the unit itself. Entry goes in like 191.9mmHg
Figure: 120mmHg
